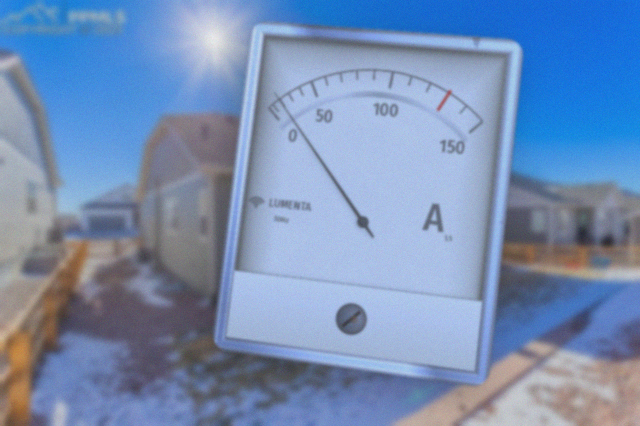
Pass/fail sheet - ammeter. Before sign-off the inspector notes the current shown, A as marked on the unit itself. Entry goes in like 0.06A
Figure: 20A
